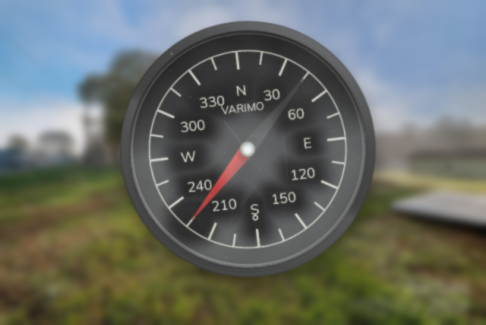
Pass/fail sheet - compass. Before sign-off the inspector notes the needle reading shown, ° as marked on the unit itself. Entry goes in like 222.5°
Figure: 225°
